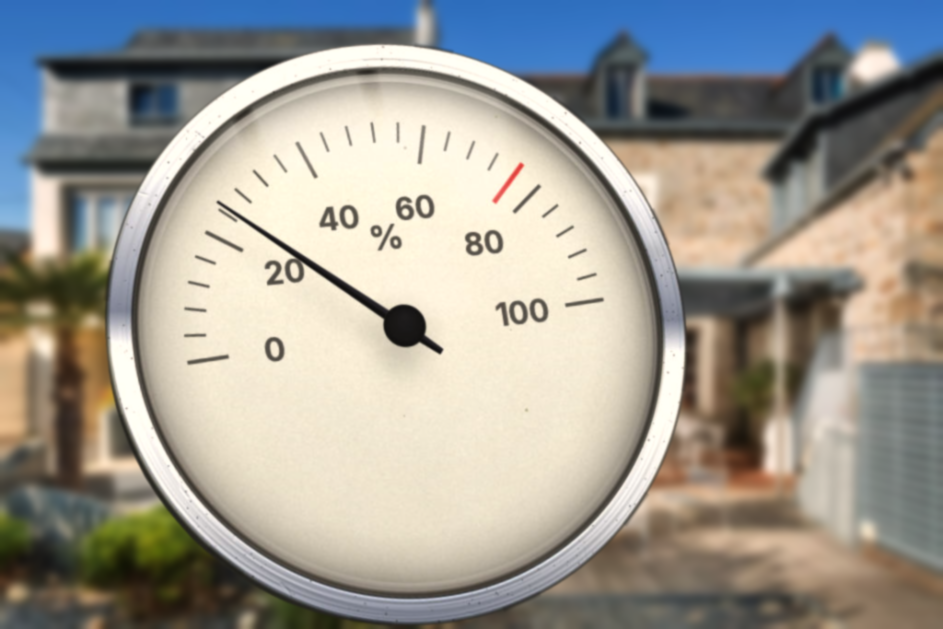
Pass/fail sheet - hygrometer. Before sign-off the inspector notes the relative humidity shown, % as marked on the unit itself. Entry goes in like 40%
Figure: 24%
